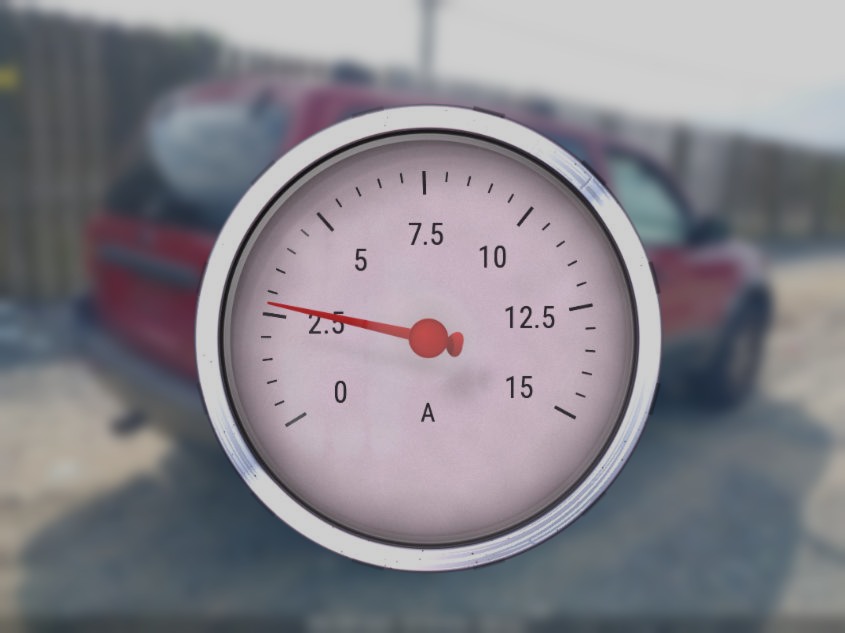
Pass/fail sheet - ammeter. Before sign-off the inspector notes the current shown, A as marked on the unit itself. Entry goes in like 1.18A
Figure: 2.75A
